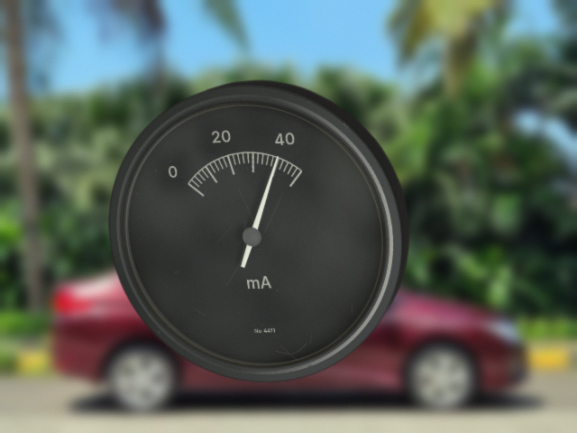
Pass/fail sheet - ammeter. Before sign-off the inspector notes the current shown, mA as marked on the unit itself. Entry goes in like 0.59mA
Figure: 40mA
